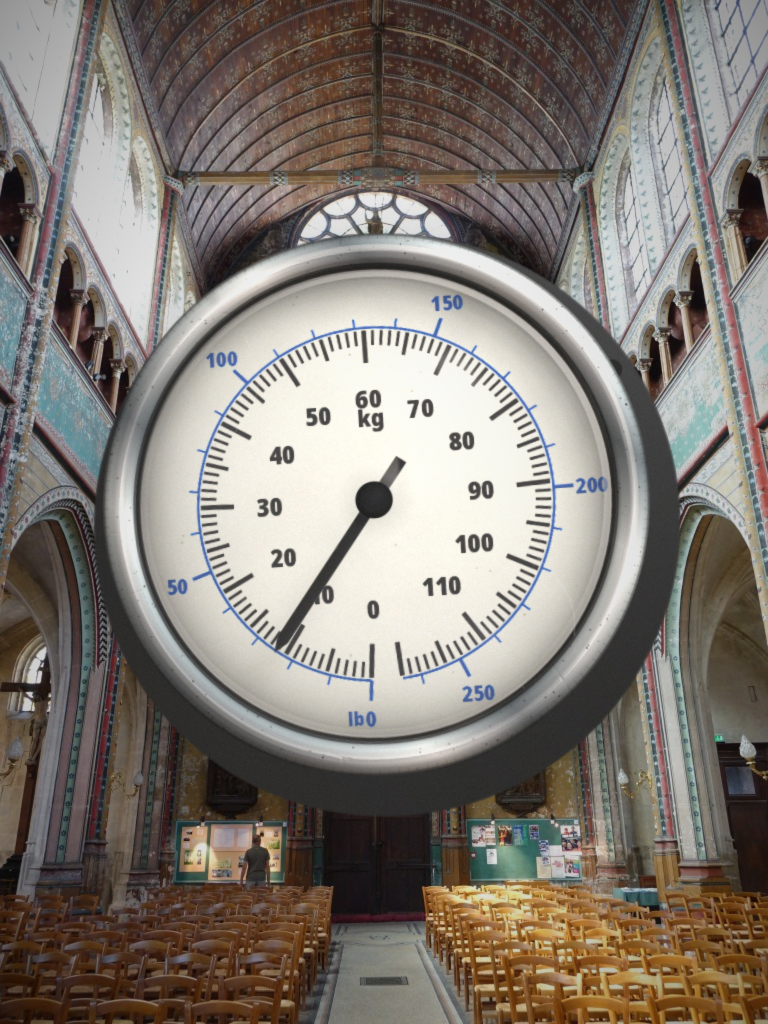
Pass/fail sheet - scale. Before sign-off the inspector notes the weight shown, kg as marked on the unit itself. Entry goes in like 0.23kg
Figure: 11kg
